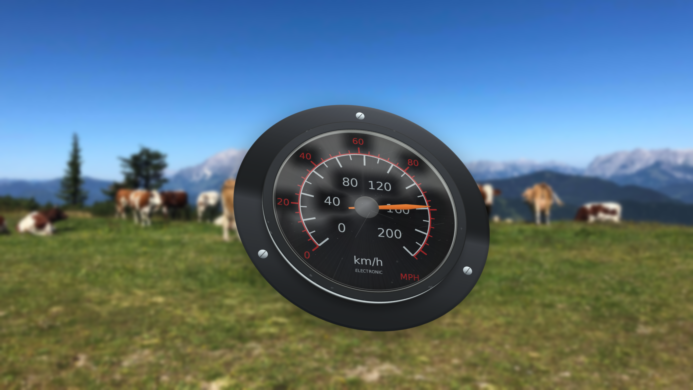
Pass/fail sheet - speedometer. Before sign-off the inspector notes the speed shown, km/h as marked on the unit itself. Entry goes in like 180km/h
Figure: 160km/h
